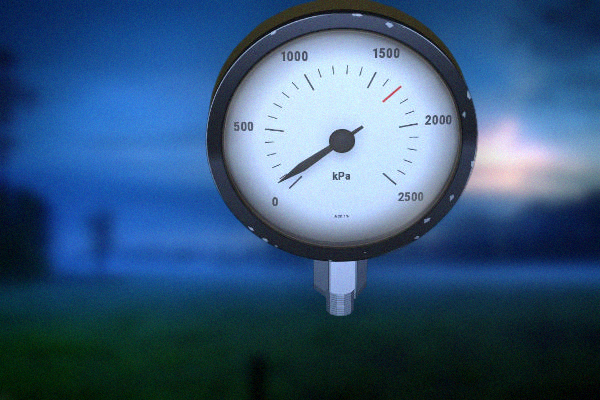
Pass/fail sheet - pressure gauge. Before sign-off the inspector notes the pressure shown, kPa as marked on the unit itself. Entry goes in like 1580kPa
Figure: 100kPa
